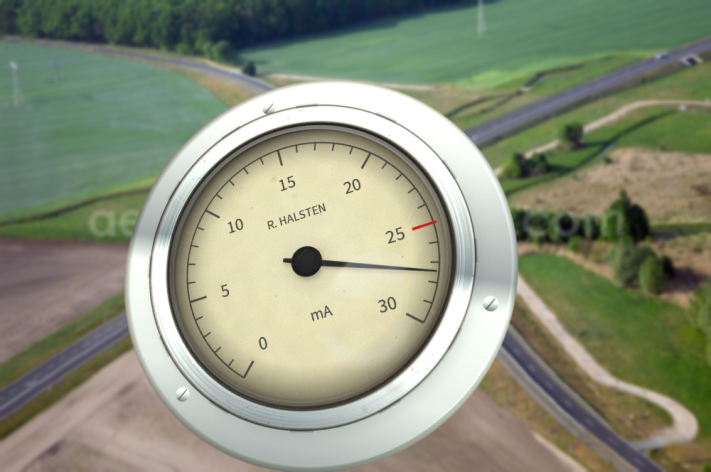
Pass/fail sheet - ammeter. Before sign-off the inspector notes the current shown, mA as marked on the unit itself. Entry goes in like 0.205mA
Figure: 27.5mA
